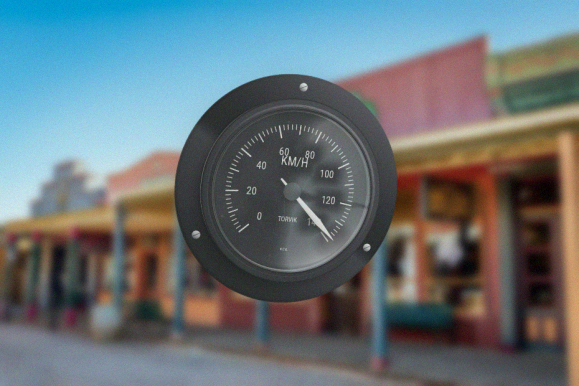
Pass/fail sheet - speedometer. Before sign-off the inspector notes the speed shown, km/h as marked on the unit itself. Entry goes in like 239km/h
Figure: 138km/h
